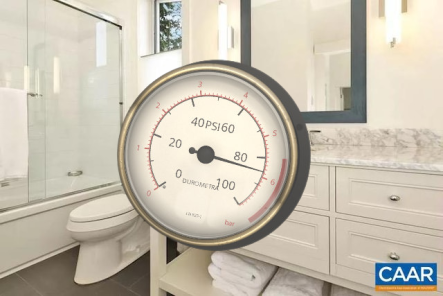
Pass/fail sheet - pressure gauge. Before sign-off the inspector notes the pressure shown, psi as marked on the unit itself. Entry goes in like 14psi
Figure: 85psi
